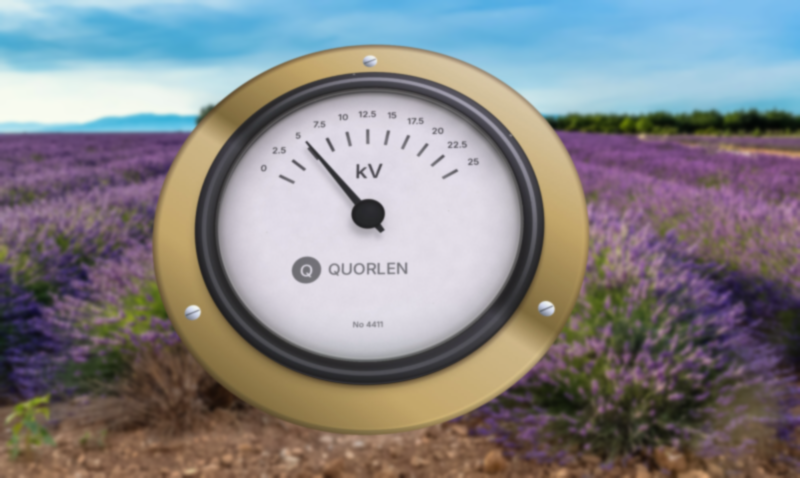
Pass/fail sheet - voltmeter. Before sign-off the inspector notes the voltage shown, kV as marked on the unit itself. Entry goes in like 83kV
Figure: 5kV
